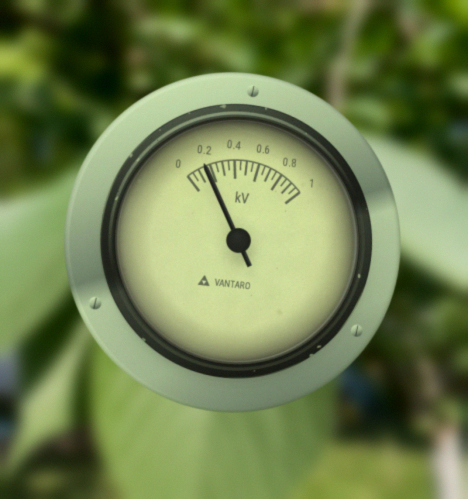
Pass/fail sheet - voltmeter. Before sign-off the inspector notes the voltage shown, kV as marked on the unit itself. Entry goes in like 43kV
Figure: 0.15kV
